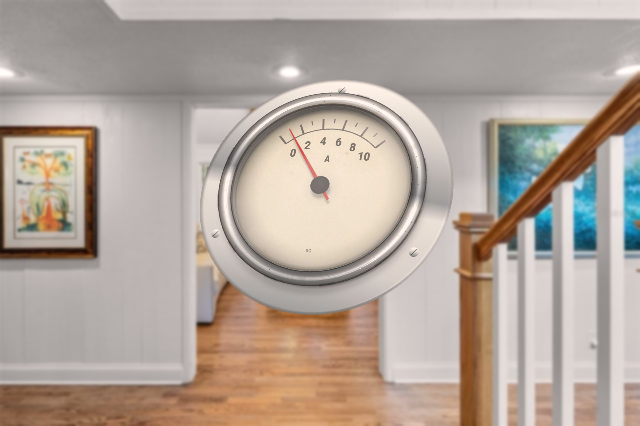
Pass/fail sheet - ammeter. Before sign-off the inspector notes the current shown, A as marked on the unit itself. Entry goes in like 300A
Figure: 1A
